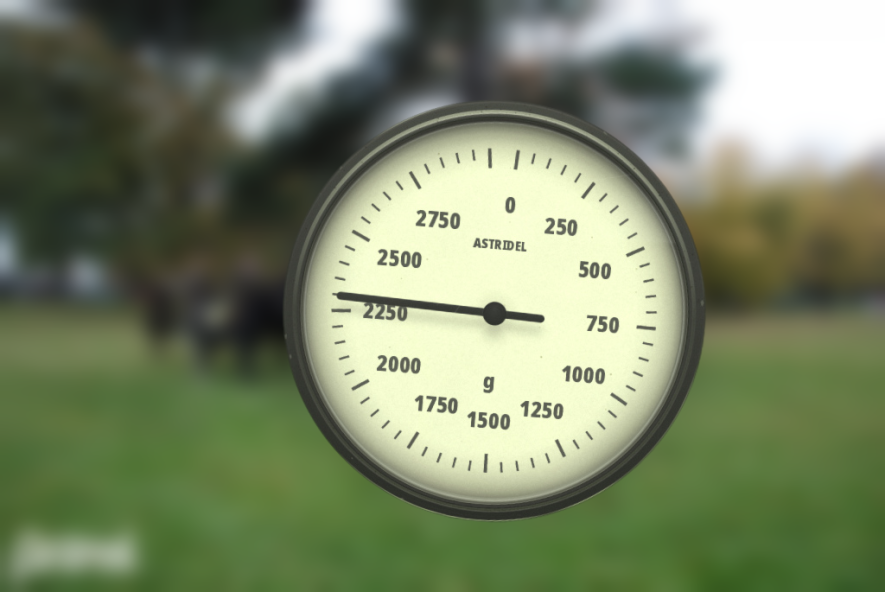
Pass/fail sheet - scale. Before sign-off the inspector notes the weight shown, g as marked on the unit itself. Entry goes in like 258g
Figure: 2300g
